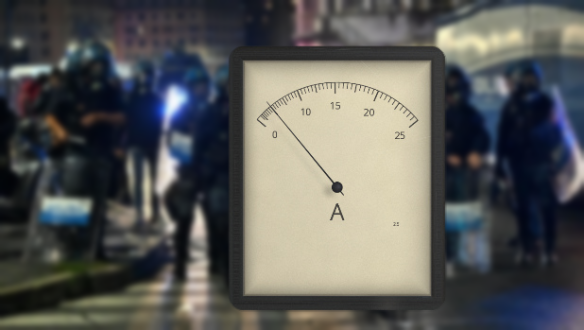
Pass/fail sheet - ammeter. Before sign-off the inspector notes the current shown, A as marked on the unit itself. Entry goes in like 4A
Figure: 5A
